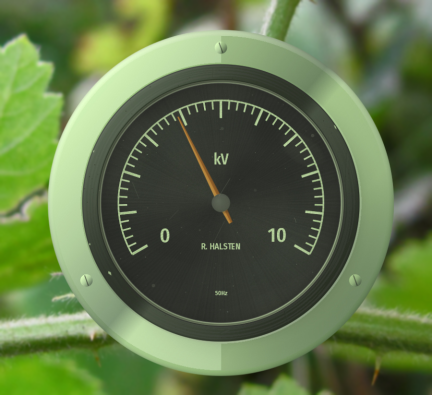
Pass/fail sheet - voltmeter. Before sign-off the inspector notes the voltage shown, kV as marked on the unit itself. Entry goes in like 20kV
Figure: 3.9kV
